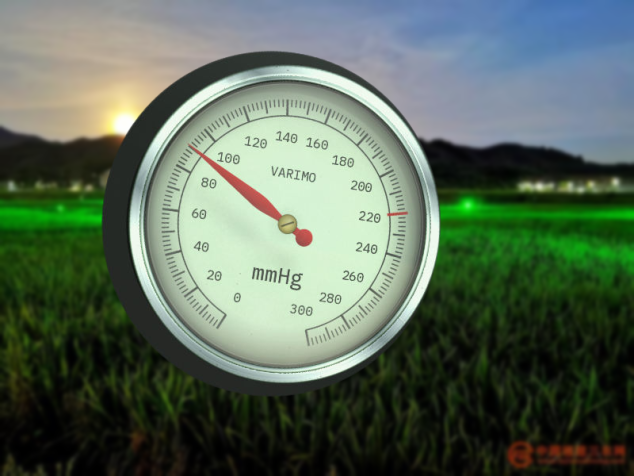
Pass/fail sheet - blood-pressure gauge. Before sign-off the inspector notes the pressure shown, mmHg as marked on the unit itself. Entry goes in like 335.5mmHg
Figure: 90mmHg
